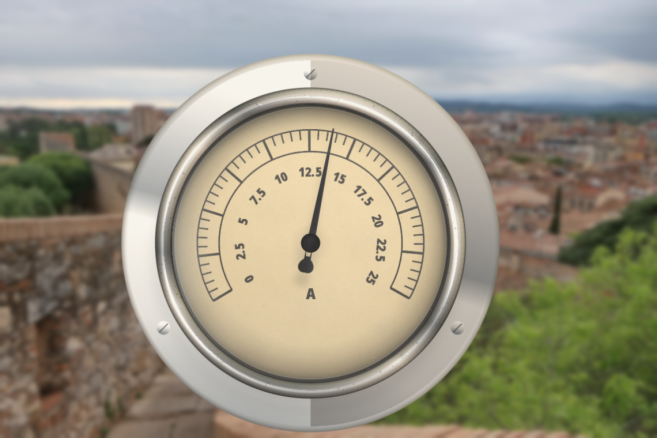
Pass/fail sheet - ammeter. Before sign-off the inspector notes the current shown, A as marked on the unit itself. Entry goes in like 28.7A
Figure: 13.75A
